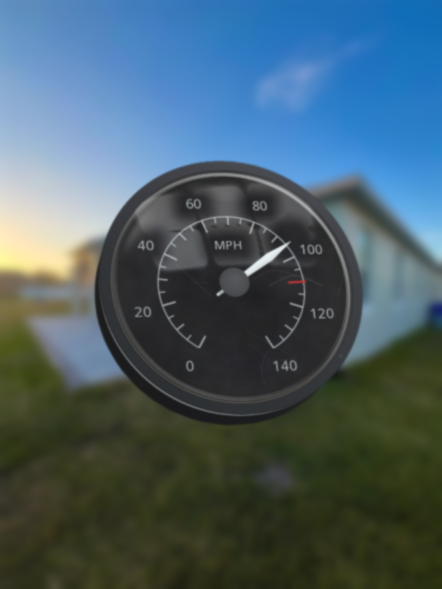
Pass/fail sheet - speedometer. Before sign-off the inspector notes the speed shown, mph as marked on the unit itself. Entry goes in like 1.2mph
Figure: 95mph
